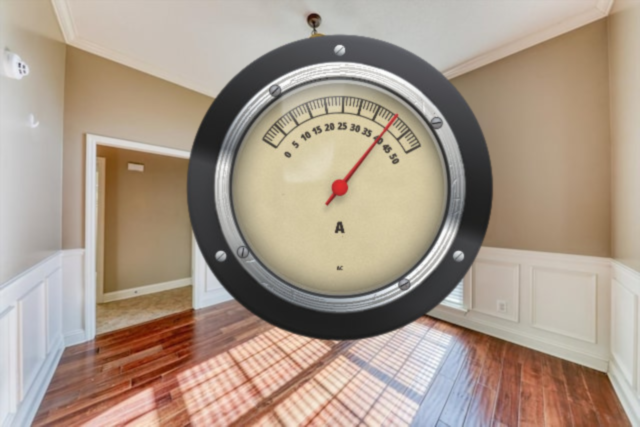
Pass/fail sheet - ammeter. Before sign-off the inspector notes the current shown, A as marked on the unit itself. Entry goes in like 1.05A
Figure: 40A
